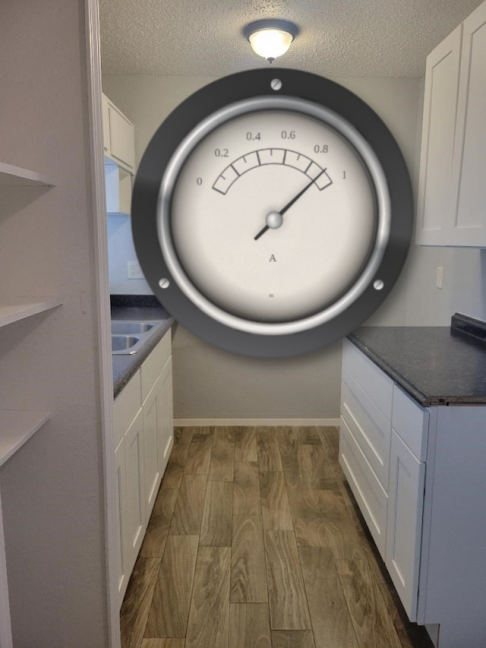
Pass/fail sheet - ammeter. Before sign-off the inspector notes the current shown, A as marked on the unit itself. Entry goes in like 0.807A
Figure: 0.9A
